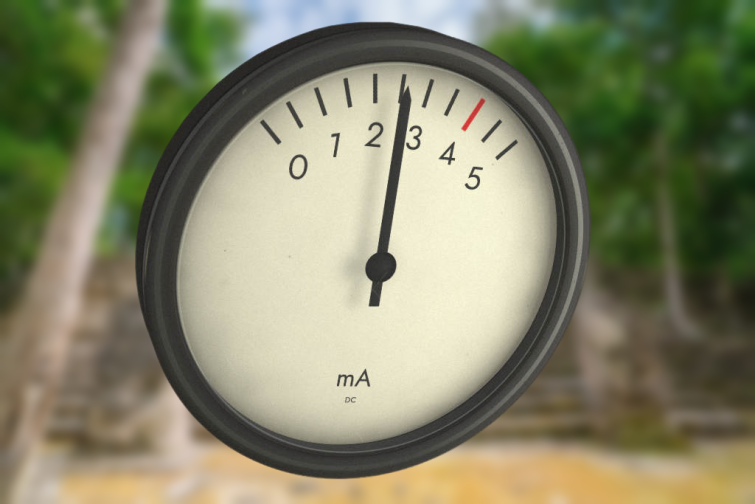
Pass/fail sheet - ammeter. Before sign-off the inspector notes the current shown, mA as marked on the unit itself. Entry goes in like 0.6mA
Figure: 2.5mA
